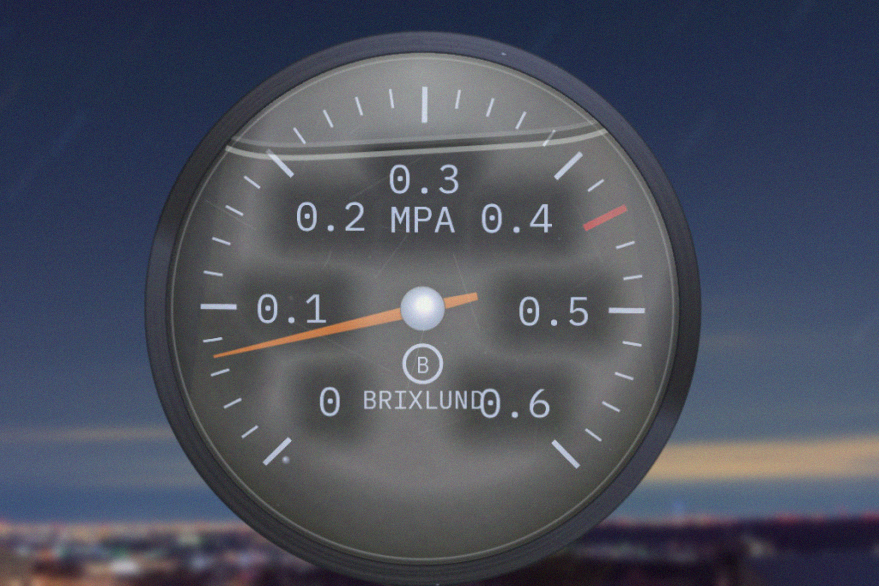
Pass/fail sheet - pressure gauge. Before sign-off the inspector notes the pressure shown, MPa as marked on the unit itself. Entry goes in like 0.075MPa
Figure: 0.07MPa
